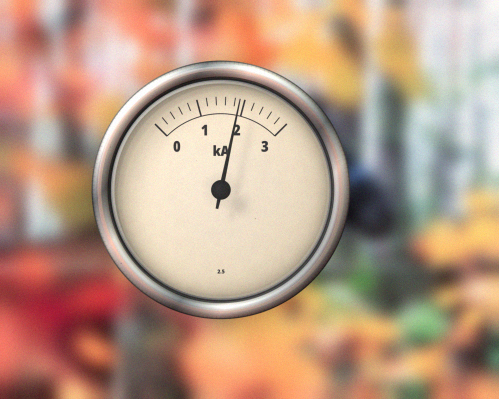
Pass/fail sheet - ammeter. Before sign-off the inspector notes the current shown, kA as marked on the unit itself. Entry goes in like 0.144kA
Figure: 1.9kA
